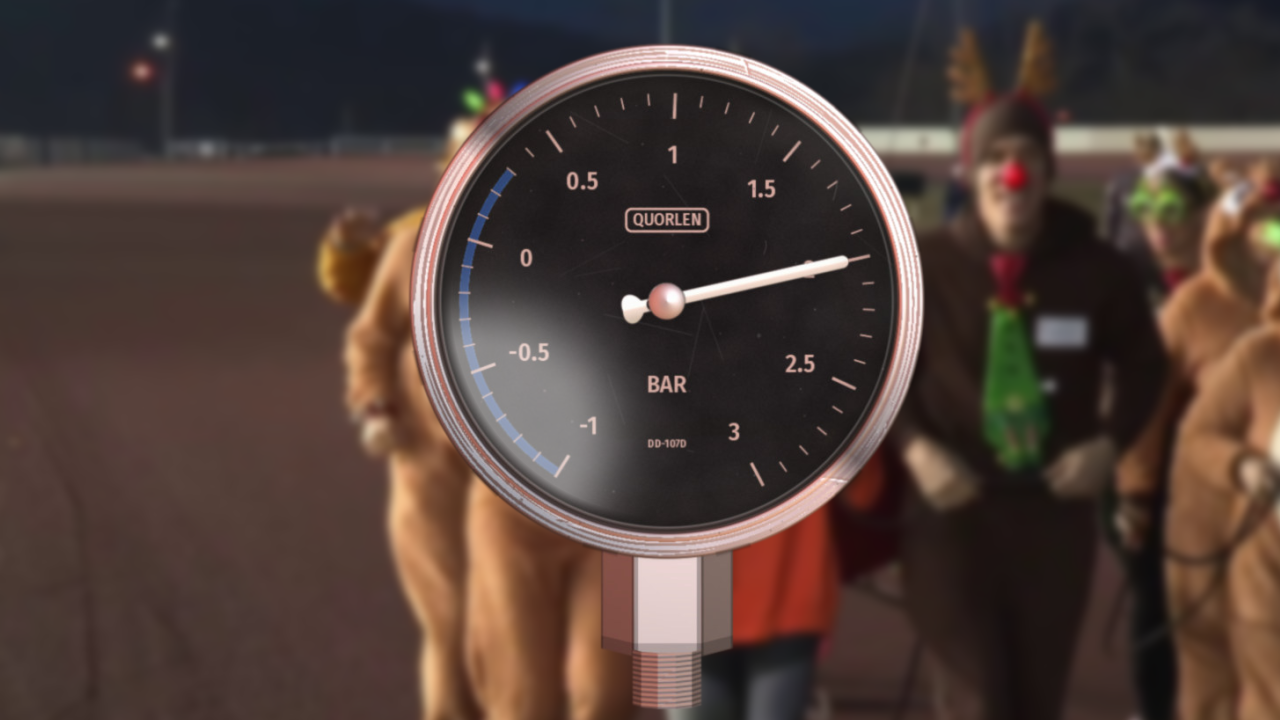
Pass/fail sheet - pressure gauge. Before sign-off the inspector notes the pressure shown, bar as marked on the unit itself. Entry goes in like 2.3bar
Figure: 2bar
